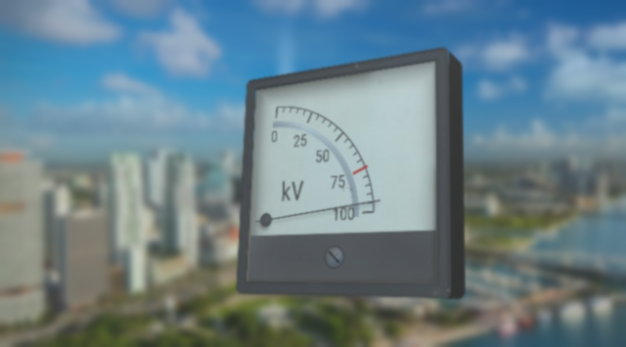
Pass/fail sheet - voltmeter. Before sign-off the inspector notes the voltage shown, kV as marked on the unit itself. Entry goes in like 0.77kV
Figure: 95kV
